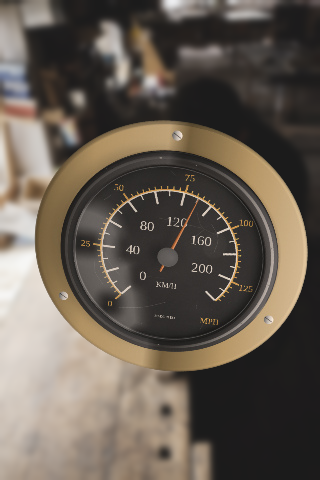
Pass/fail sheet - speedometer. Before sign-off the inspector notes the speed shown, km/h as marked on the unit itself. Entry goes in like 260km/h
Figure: 130km/h
